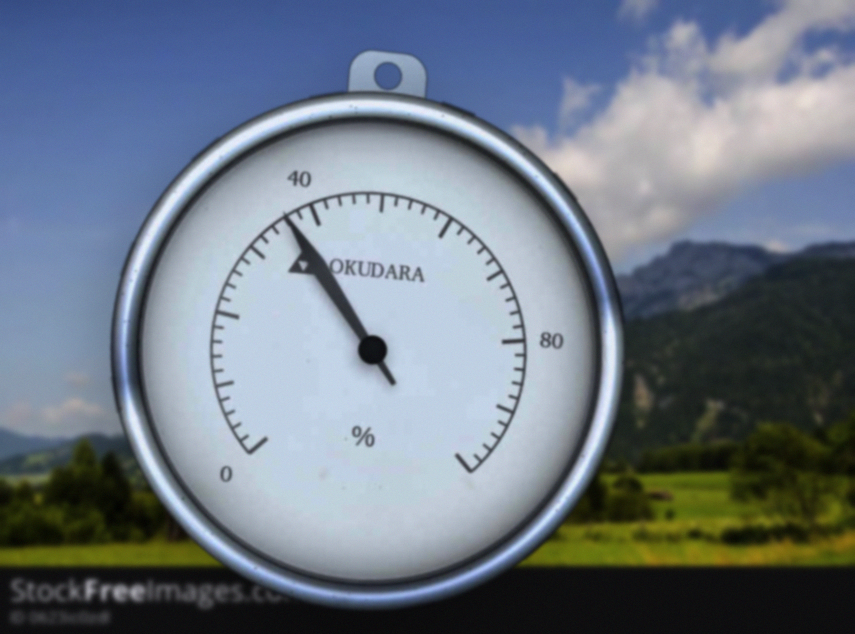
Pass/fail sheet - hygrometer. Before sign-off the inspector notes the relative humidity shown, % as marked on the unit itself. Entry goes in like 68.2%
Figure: 36%
